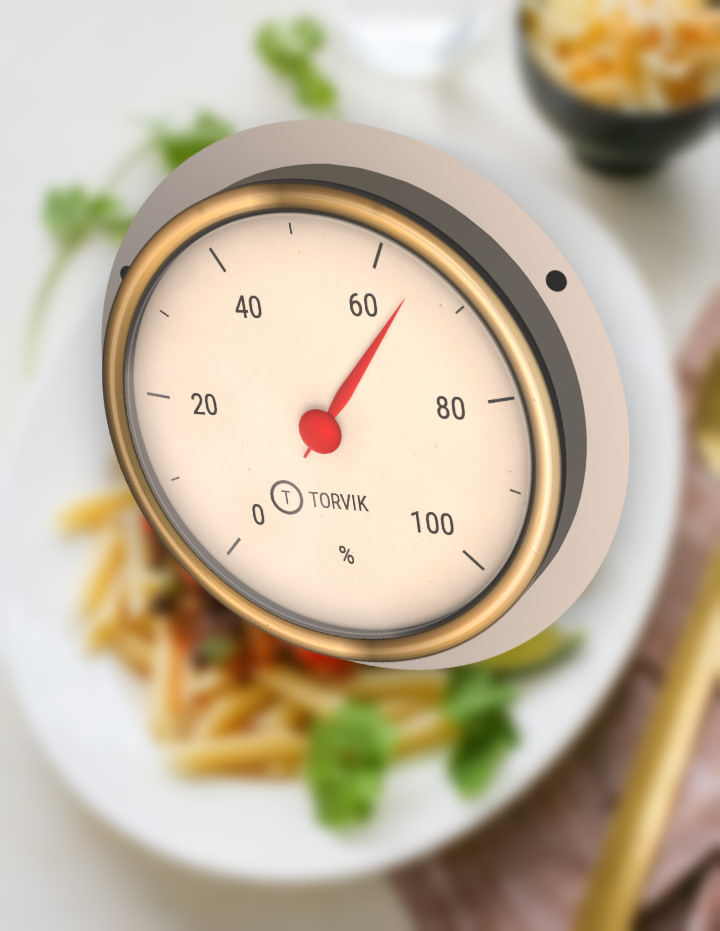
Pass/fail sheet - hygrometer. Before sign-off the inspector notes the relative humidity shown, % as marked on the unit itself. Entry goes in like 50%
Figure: 65%
